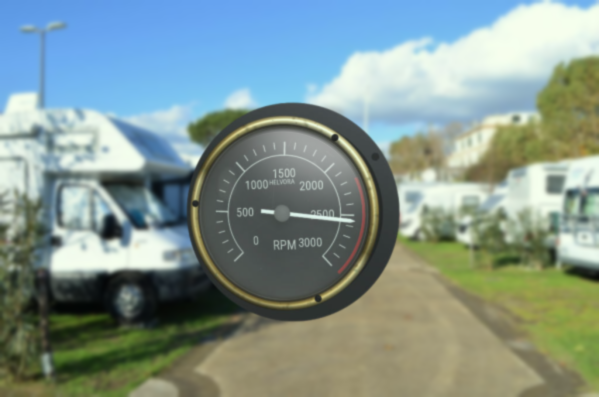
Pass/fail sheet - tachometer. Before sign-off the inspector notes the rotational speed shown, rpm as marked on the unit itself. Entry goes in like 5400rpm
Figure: 2550rpm
